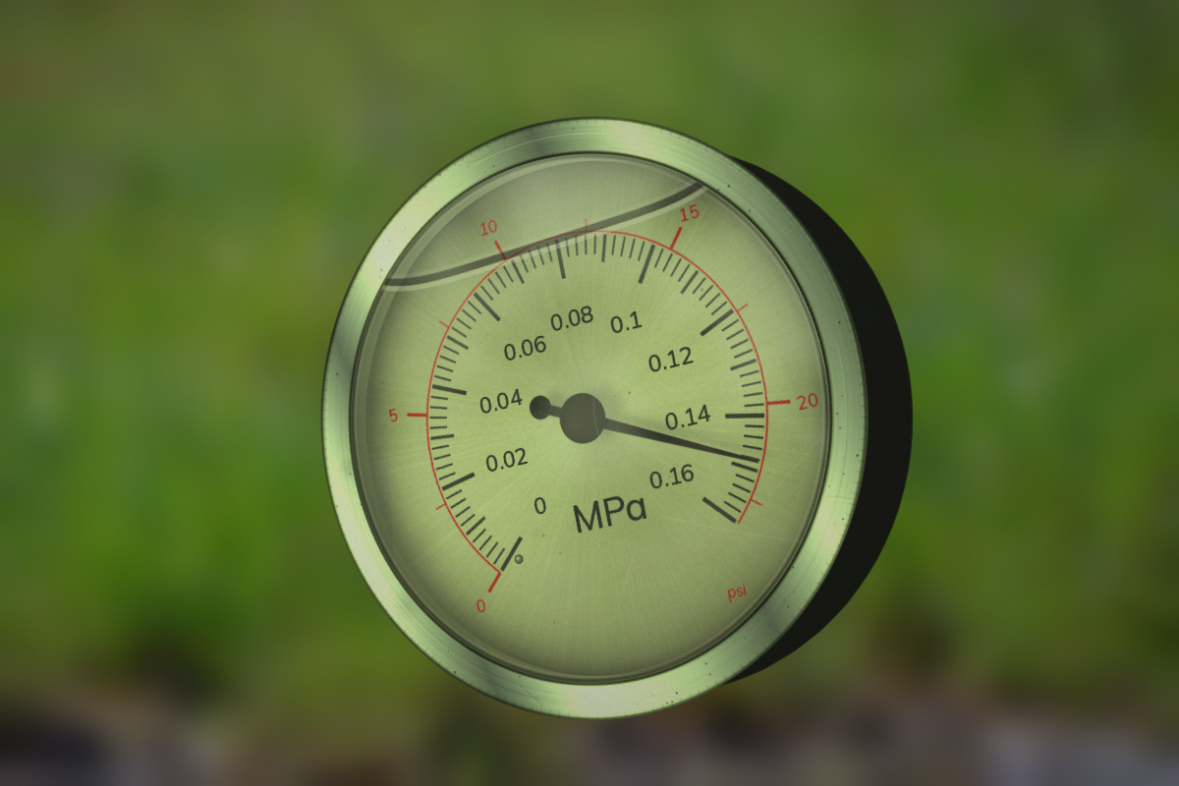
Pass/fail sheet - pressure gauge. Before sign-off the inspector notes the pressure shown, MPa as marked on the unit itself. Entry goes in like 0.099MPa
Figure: 0.148MPa
